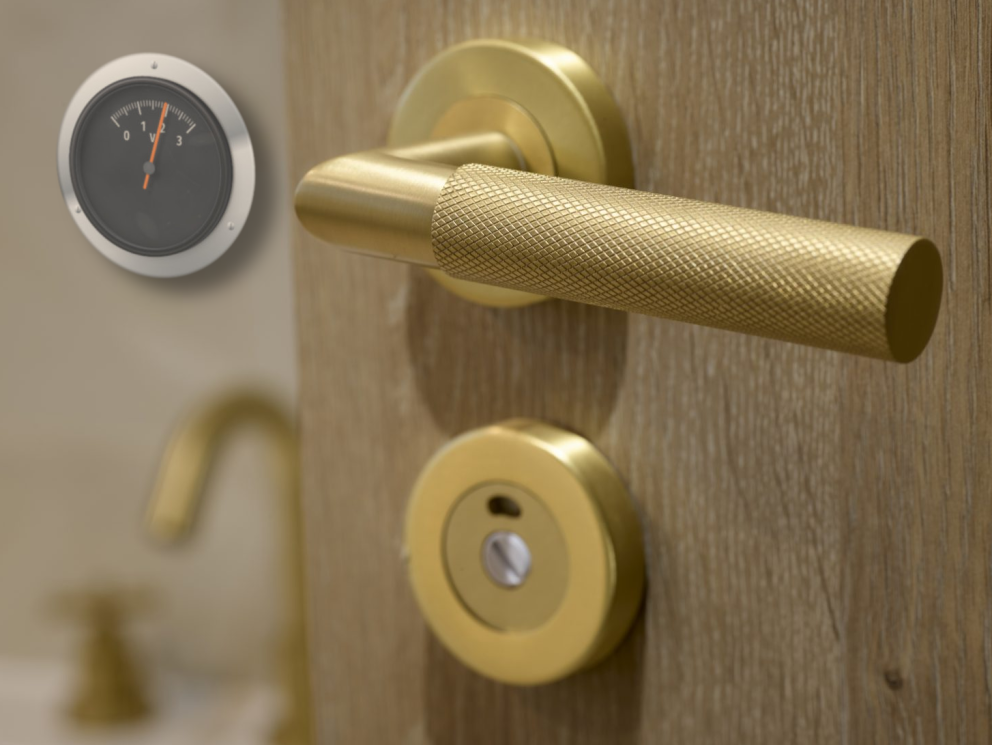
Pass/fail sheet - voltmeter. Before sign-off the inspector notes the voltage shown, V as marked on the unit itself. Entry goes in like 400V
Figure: 2V
